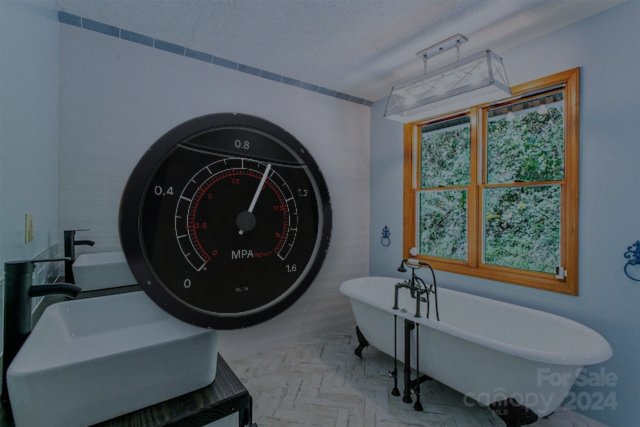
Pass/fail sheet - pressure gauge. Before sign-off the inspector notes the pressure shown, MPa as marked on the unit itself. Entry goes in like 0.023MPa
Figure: 0.95MPa
